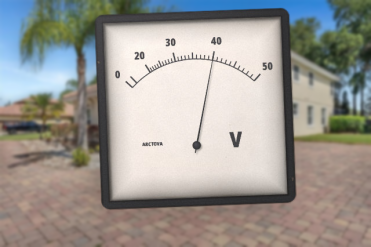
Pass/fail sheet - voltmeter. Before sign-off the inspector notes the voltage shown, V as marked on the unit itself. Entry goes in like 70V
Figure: 40V
